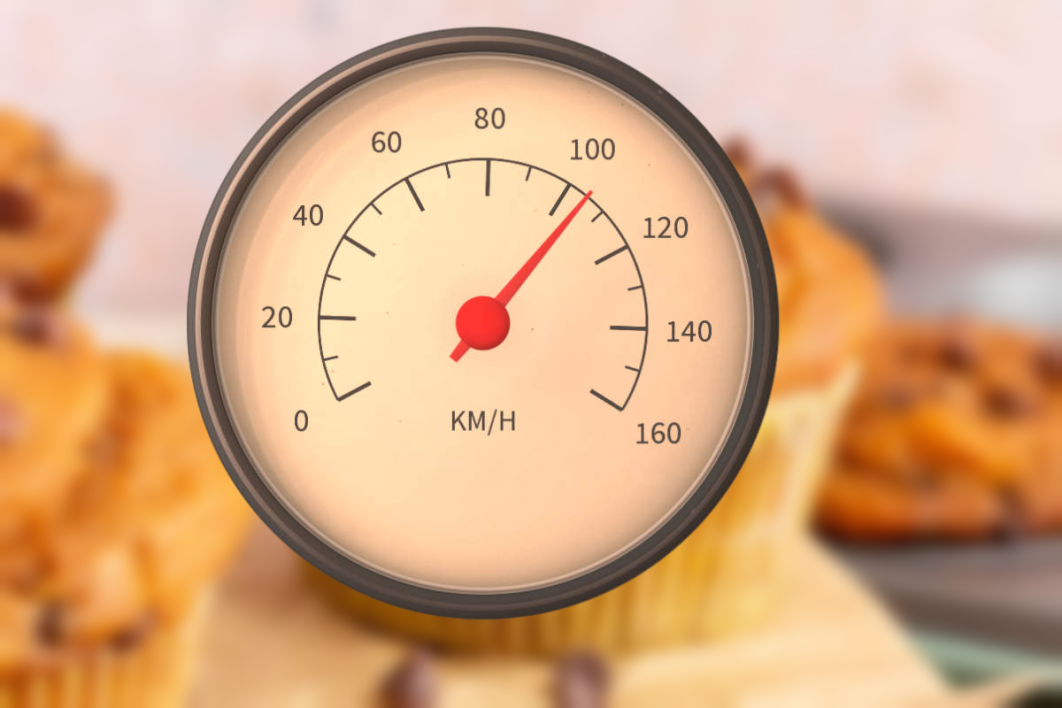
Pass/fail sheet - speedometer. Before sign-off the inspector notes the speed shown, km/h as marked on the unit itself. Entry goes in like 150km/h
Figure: 105km/h
